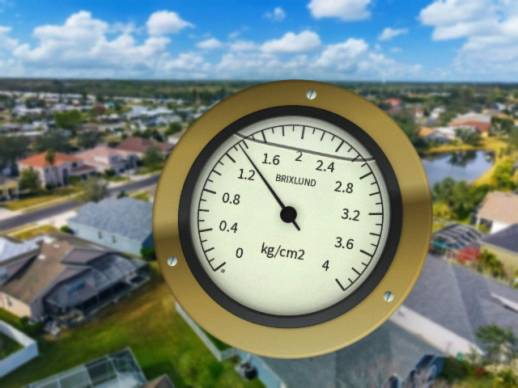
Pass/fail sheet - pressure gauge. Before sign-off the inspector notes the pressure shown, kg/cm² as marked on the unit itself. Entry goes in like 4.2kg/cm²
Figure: 1.35kg/cm²
